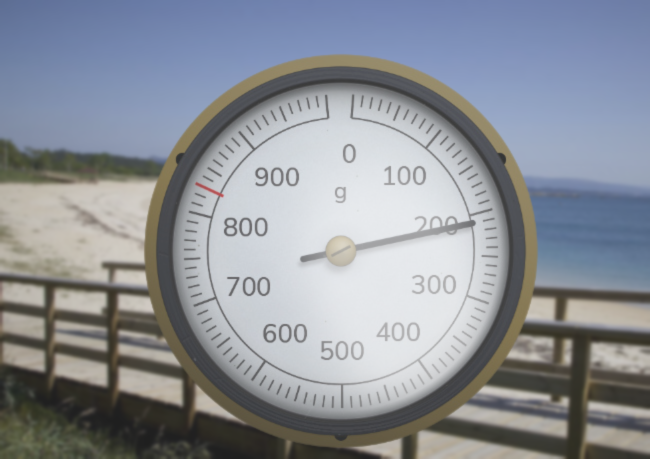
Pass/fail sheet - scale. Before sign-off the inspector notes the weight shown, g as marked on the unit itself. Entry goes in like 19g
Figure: 210g
